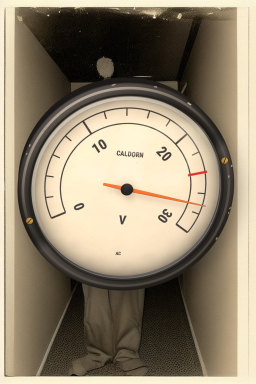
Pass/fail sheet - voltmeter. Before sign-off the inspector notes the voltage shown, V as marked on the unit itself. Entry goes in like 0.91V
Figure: 27V
